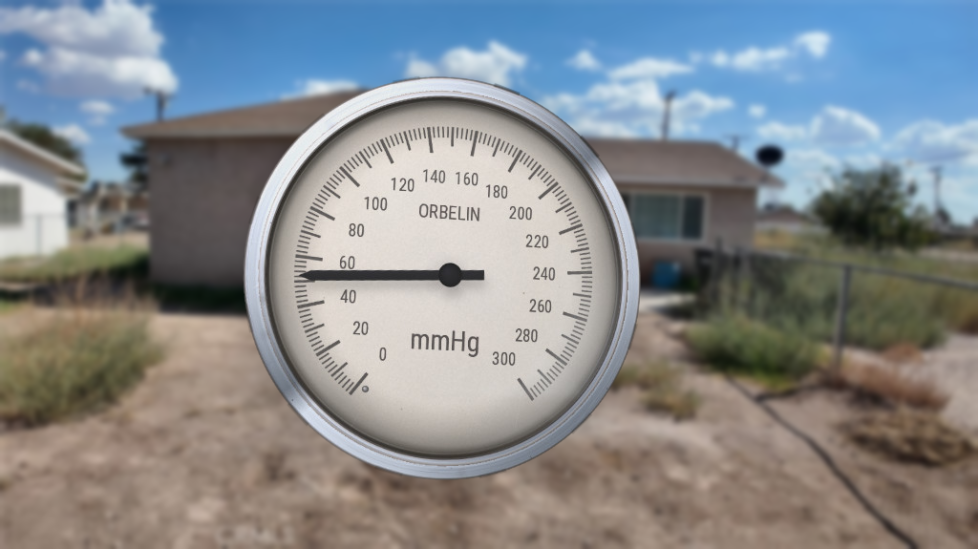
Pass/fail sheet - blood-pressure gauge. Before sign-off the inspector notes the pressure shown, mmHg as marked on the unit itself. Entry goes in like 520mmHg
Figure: 52mmHg
